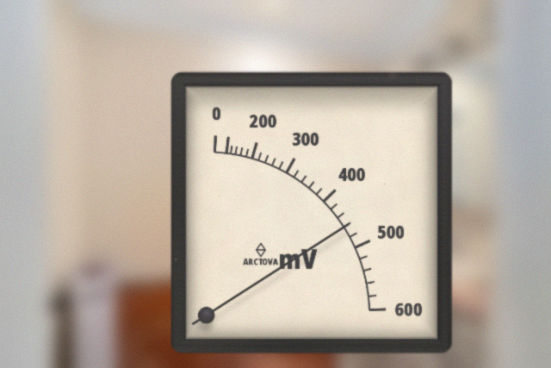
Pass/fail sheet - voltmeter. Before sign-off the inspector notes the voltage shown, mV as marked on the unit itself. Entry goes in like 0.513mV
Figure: 460mV
